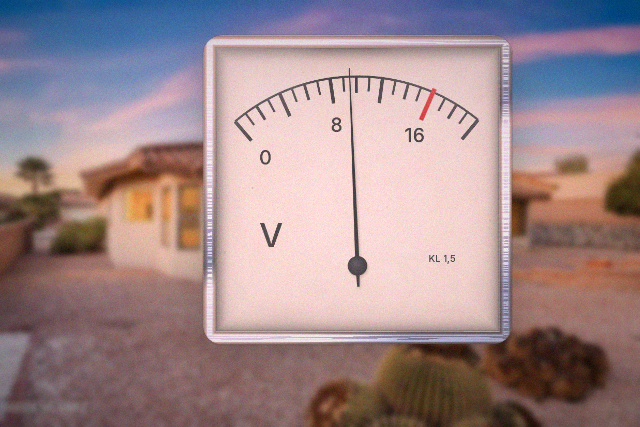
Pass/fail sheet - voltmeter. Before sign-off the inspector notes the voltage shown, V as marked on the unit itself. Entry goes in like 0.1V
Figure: 9.5V
